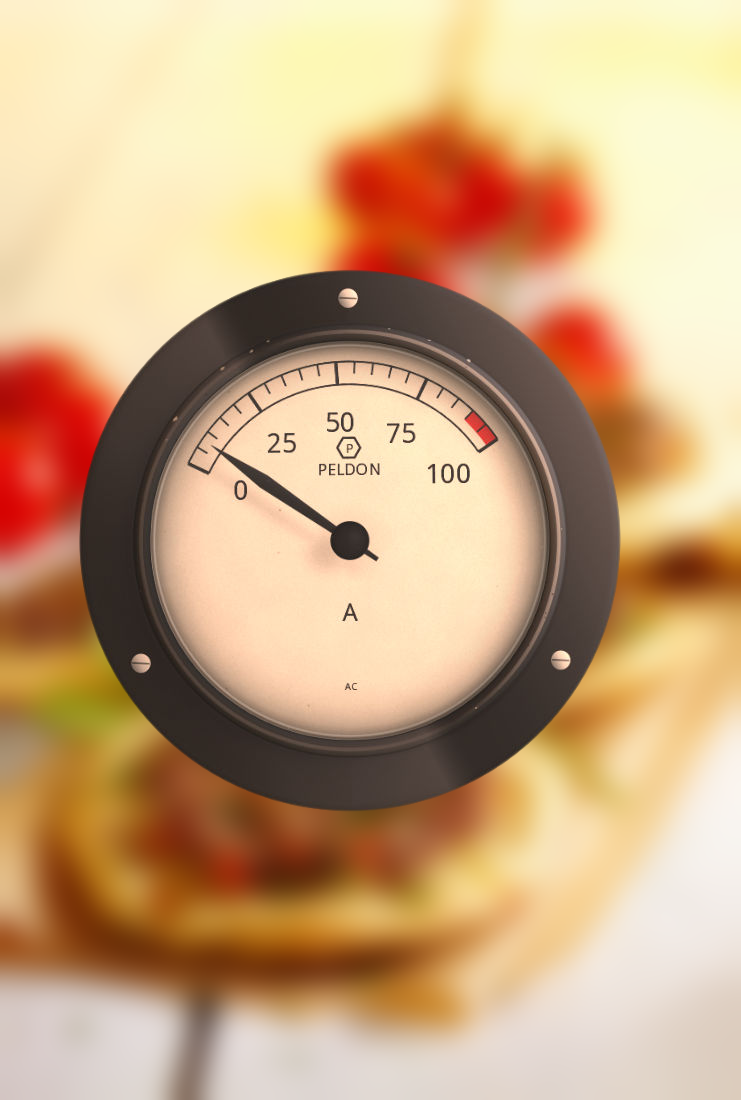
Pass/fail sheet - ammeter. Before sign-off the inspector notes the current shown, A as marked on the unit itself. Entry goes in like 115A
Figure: 7.5A
